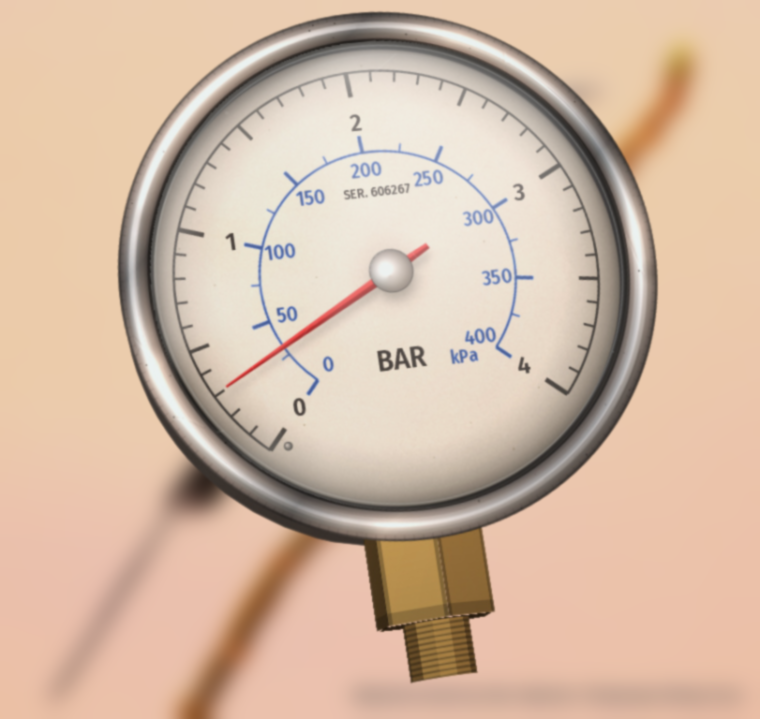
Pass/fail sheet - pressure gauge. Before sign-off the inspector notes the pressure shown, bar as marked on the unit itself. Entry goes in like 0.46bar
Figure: 0.3bar
